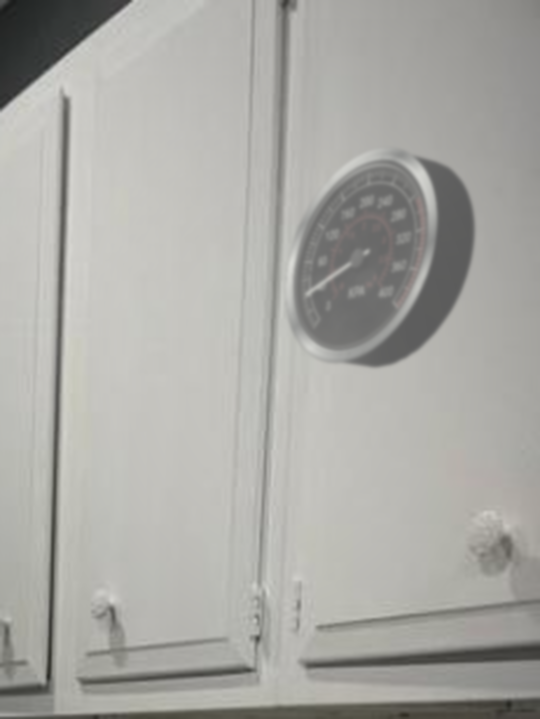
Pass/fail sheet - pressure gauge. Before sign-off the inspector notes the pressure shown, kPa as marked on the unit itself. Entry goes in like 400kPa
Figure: 40kPa
